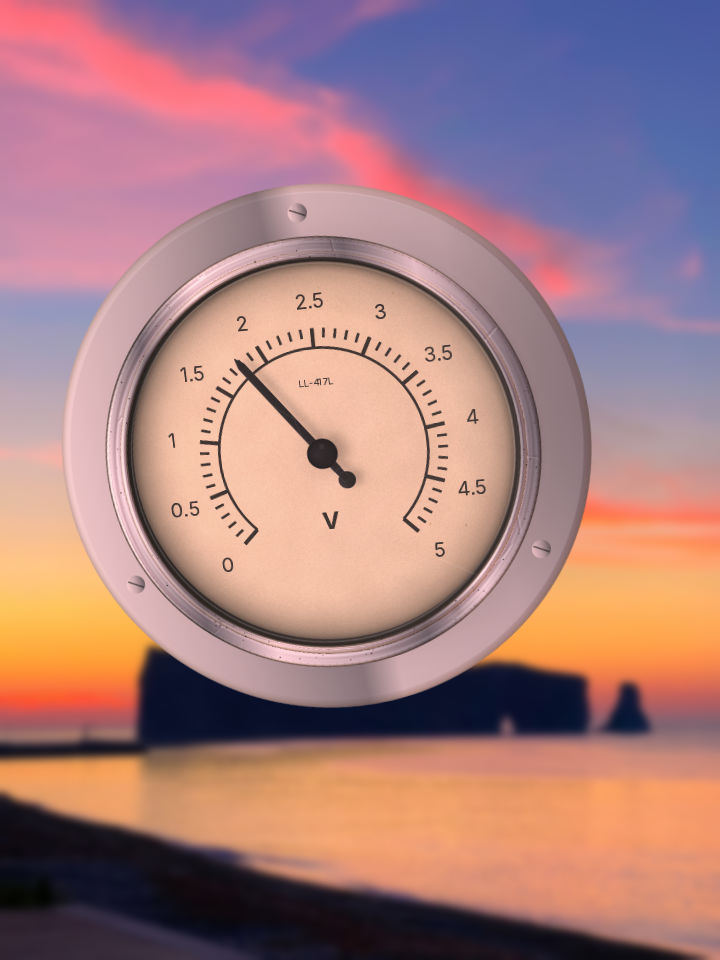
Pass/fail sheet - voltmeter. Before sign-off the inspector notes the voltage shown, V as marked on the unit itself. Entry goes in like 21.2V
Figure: 1.8V
